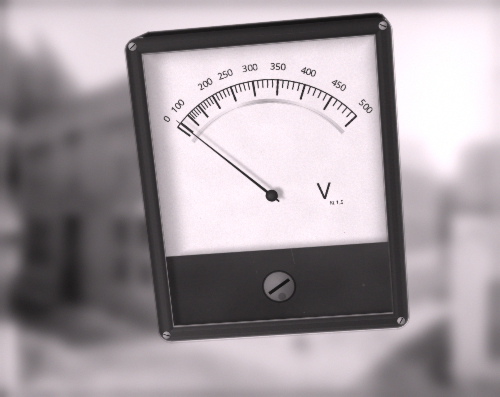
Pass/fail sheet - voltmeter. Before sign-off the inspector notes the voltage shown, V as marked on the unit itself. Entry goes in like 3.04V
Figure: 50V
